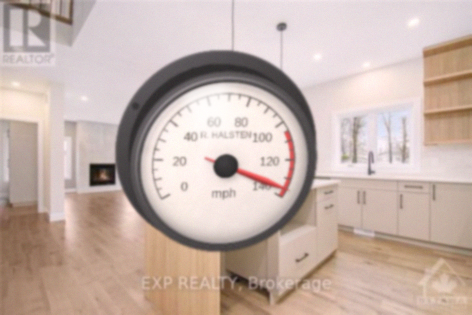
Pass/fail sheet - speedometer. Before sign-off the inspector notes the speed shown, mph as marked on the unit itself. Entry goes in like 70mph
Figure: 135mph
